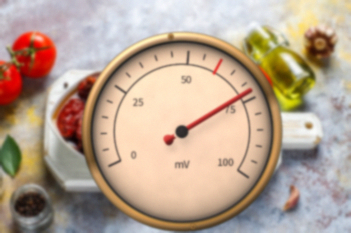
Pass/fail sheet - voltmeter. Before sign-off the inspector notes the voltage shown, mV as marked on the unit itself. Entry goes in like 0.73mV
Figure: 72.5mV
